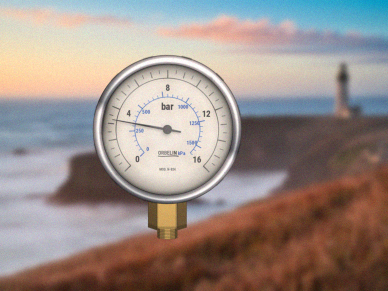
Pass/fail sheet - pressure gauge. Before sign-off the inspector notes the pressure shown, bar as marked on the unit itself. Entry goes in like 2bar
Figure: 3.25bar
